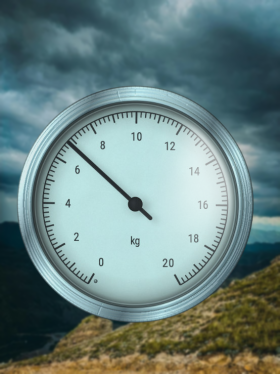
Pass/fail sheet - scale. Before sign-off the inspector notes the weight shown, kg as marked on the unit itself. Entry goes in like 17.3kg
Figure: 6.8kg
